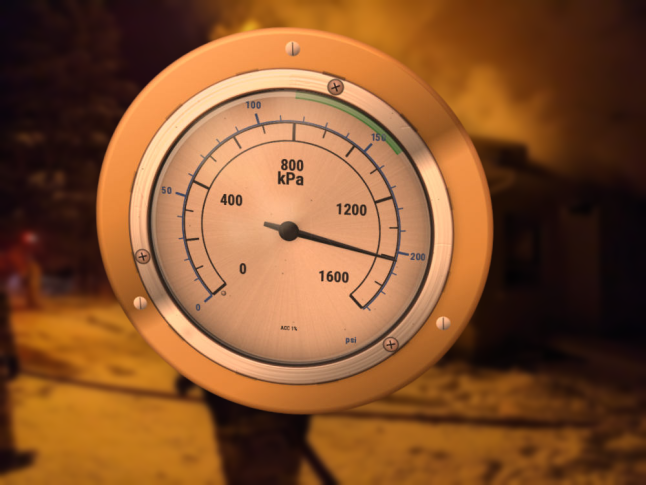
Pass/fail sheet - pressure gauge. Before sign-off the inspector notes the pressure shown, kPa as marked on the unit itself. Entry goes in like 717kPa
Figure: 1400kPa
